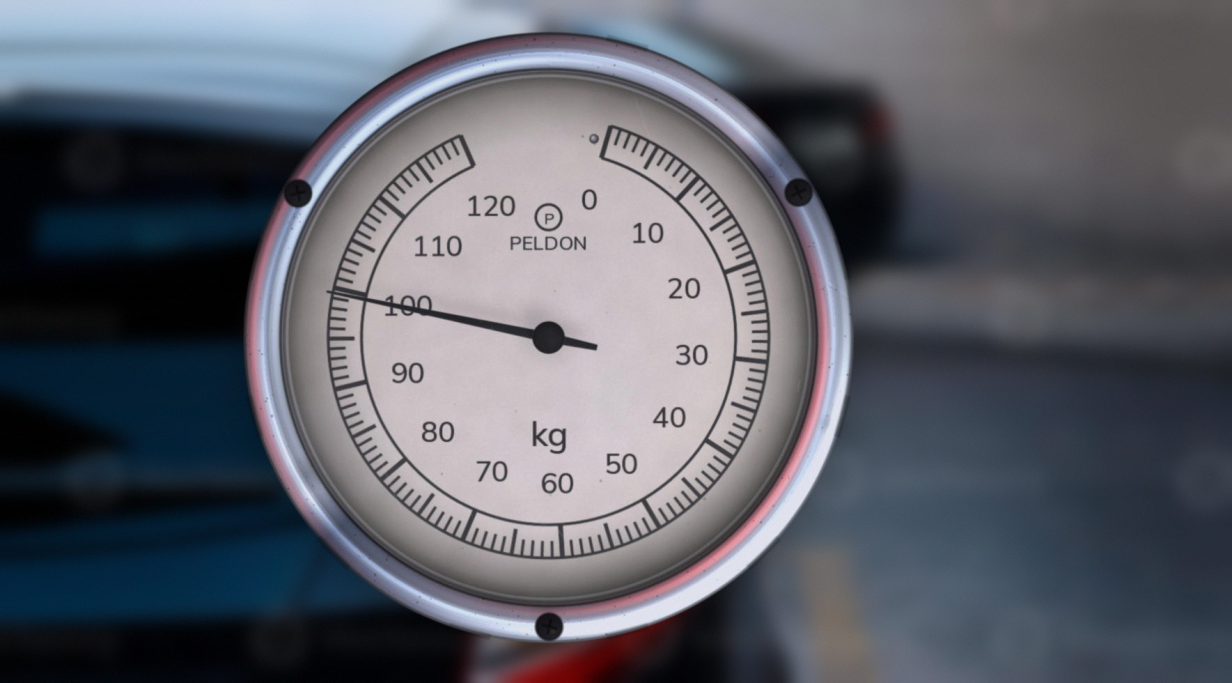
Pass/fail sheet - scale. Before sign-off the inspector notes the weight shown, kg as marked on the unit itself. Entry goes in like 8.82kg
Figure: 99.5kg
